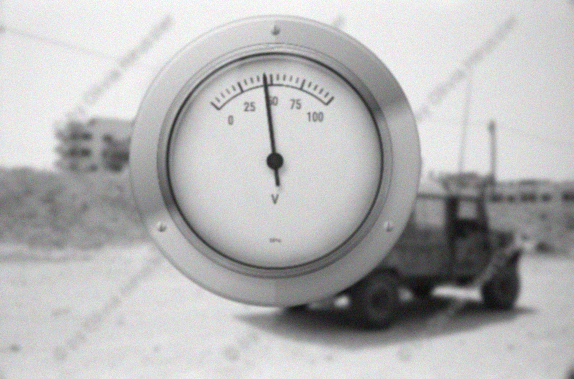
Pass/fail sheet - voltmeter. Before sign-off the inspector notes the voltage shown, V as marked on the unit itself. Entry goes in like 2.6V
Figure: 45V
